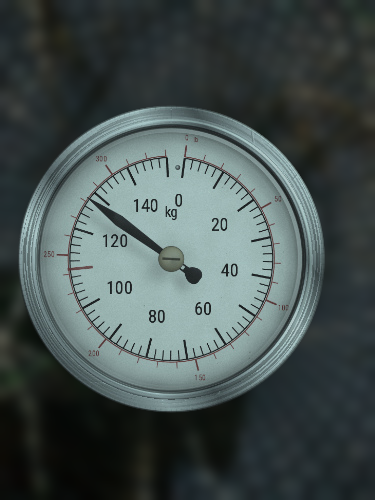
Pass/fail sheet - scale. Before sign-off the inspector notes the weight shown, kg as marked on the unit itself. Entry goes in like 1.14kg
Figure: 128kg
